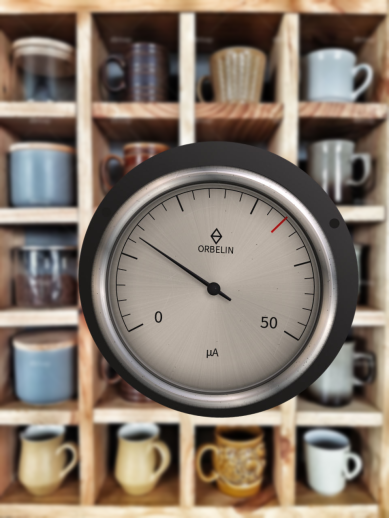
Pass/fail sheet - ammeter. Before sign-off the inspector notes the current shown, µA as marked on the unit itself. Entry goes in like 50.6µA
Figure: 13µA
